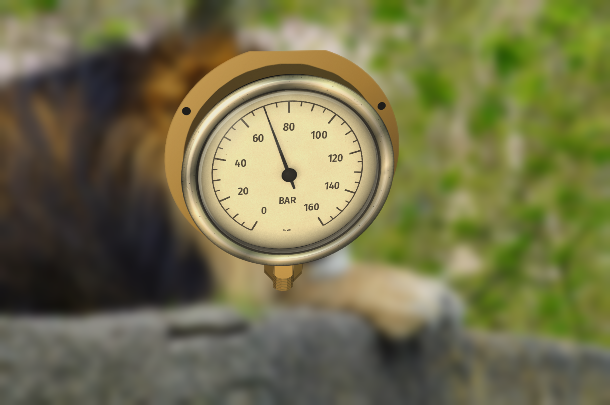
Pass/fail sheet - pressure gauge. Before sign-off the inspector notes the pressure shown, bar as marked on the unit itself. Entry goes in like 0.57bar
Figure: 70bar
